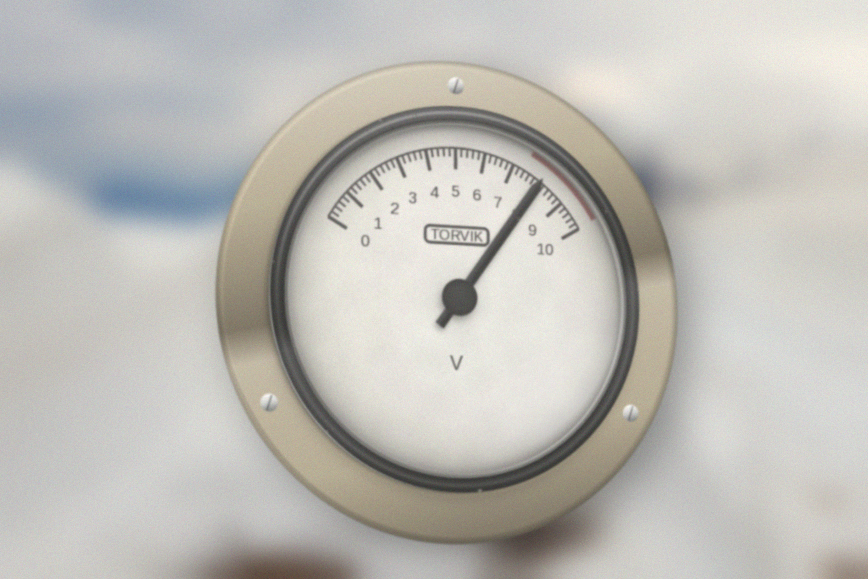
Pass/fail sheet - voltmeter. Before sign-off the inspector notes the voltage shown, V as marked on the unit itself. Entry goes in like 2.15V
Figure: 8V
